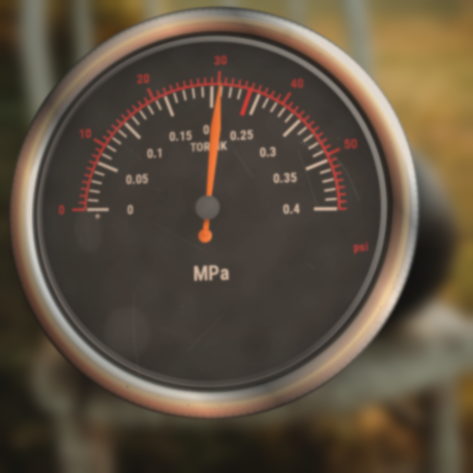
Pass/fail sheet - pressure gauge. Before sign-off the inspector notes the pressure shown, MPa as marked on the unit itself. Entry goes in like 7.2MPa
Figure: 0.21MPa
